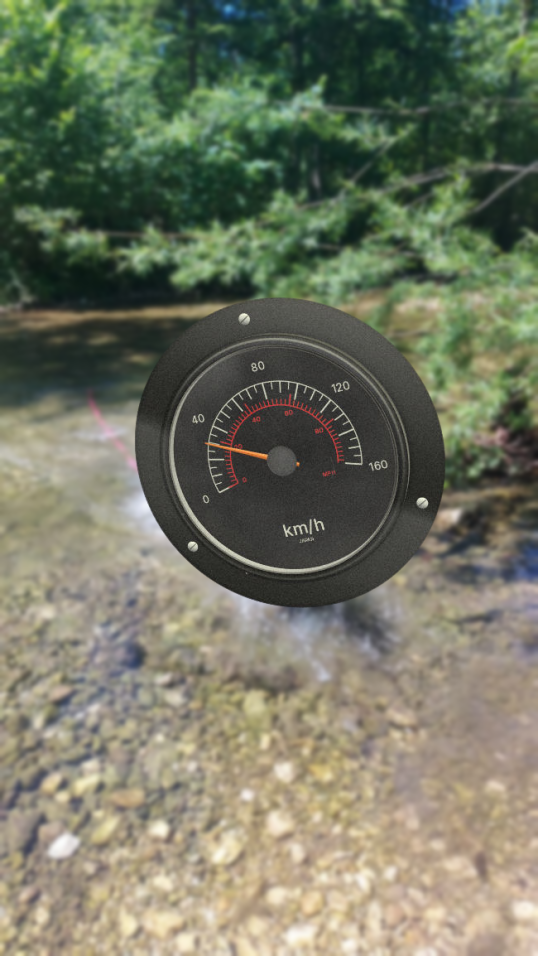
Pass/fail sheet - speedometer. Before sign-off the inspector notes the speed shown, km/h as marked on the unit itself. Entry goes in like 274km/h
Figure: 30km/h
